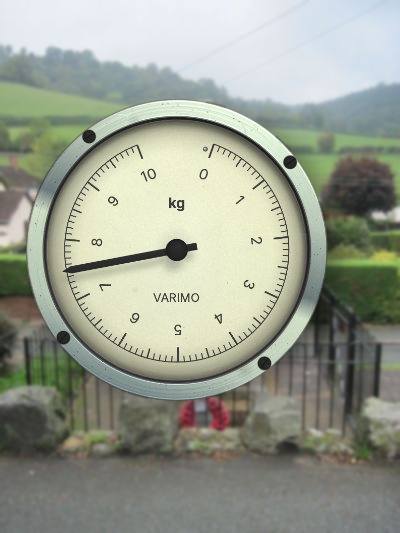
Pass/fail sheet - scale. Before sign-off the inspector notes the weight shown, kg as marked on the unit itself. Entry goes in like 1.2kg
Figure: 7.5kg
